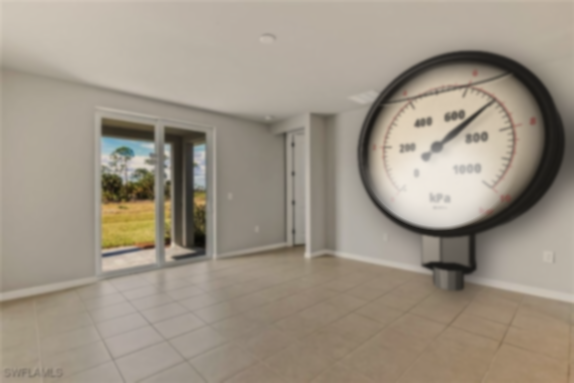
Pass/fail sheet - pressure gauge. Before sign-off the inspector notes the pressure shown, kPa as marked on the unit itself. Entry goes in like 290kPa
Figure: 700kPa
